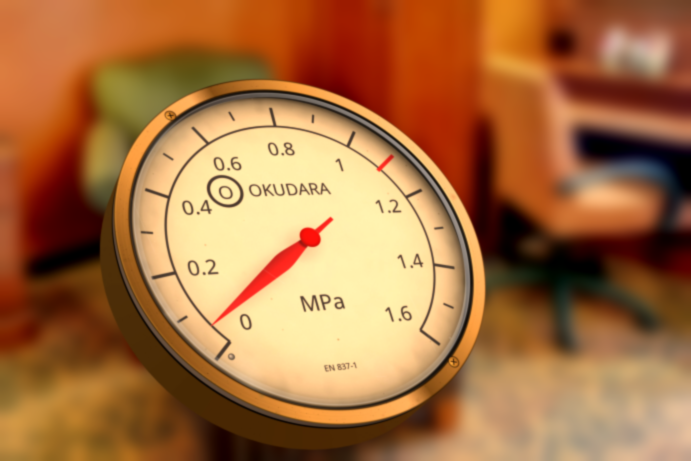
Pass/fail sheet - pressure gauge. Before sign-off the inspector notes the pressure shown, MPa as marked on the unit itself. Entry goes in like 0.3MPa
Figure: 0.05MPa
